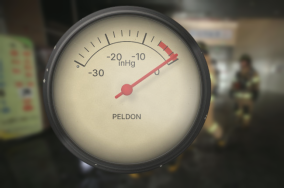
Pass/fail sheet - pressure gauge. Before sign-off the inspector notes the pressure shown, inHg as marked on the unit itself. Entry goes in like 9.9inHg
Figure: -1inHg
